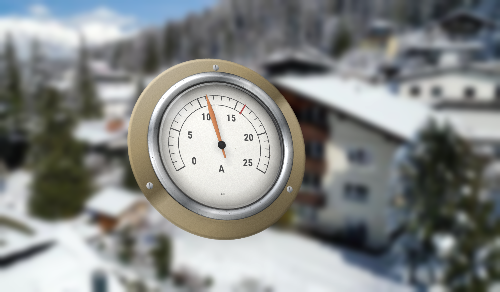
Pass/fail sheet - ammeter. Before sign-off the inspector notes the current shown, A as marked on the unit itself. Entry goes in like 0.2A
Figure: 11A
